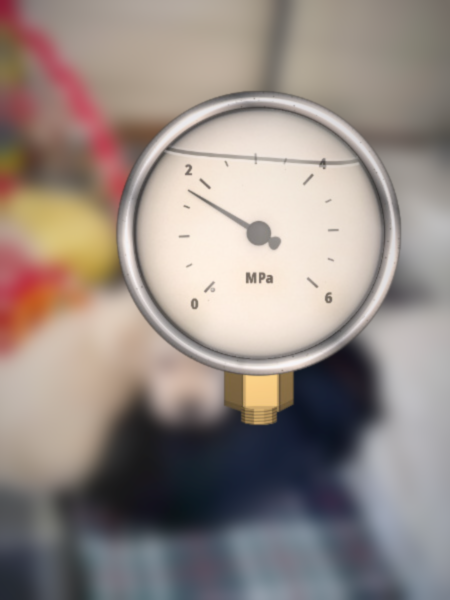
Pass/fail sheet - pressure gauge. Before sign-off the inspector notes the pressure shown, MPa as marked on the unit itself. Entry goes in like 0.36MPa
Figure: 1.75MPa
